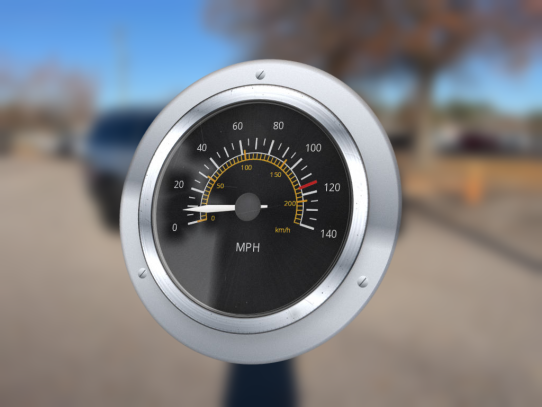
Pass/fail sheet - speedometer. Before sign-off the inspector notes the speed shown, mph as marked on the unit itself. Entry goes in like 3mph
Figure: 7.5mph
